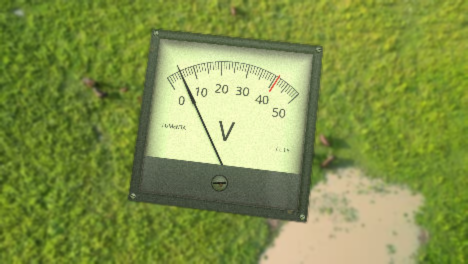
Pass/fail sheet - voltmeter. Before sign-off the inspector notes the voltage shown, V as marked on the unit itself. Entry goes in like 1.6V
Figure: 5V
